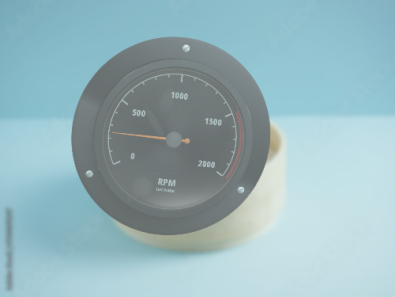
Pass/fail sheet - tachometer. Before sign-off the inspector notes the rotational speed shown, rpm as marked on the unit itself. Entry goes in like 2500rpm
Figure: 250rpm
